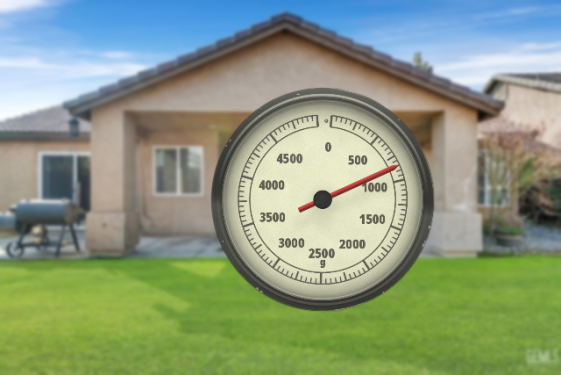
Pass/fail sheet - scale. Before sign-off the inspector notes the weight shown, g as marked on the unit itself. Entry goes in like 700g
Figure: 850g
